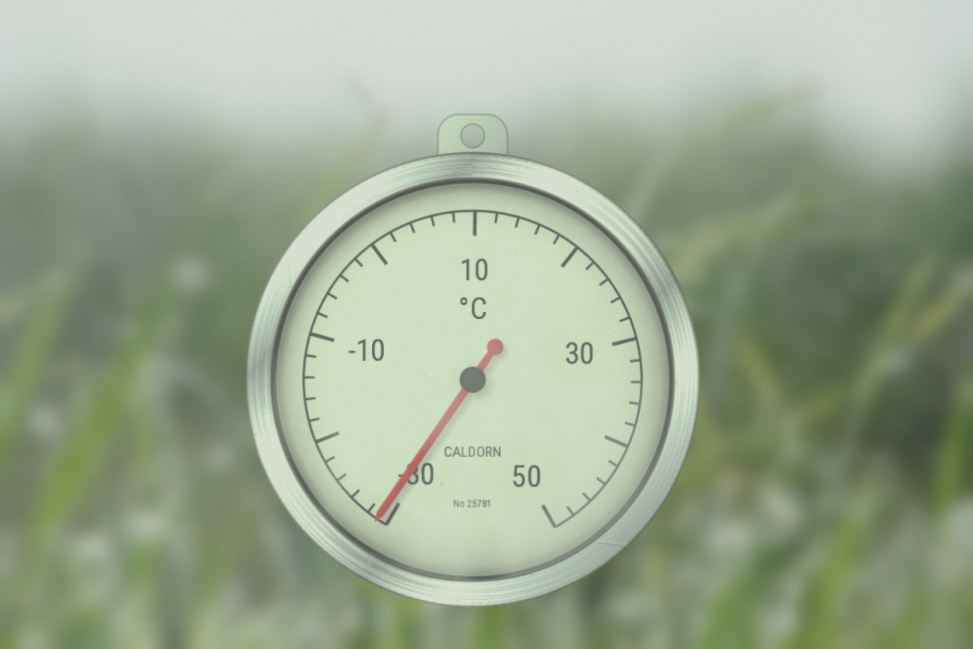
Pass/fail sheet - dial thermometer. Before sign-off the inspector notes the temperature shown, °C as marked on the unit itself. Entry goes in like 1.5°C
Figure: -29°C
